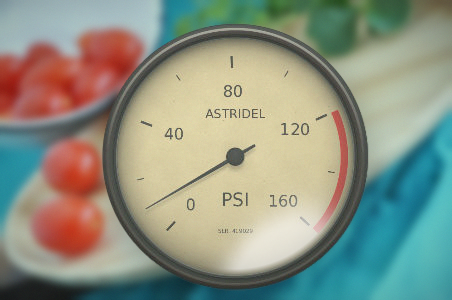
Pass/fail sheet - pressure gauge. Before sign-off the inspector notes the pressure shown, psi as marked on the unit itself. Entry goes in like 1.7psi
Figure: 10psi
